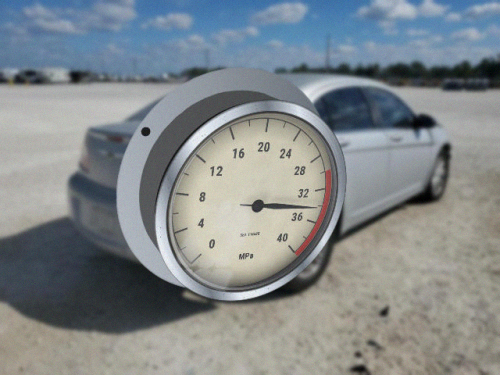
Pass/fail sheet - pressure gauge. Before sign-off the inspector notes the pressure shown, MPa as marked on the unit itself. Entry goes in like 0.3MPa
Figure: 34MPa
